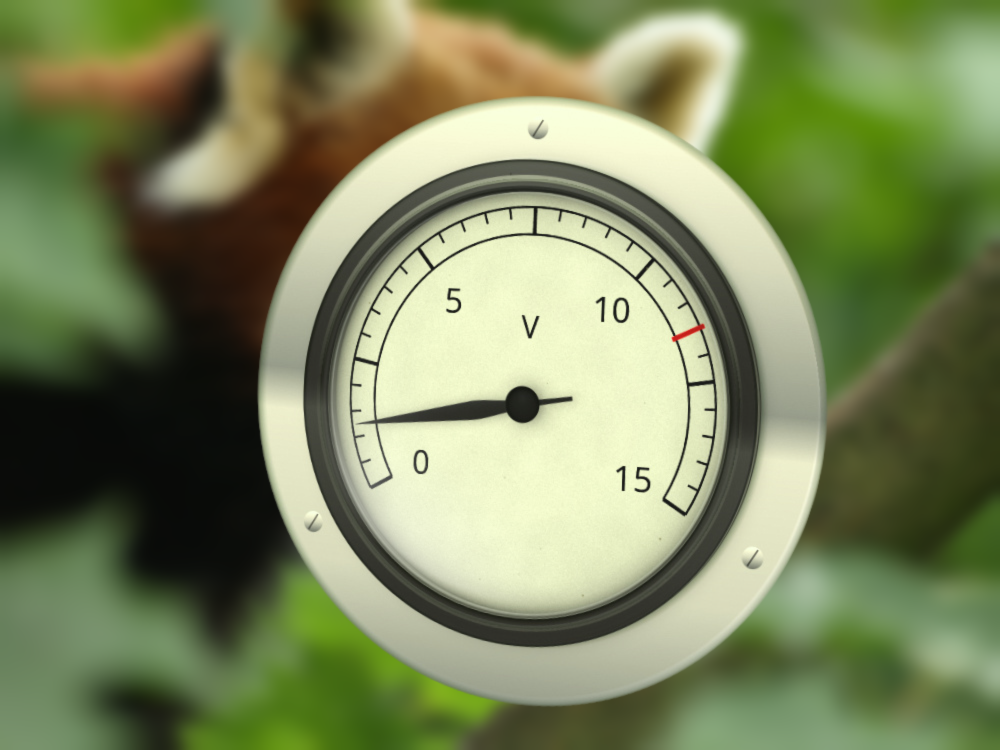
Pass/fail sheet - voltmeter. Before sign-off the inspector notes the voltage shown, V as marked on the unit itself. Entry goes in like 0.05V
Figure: 1.25V
